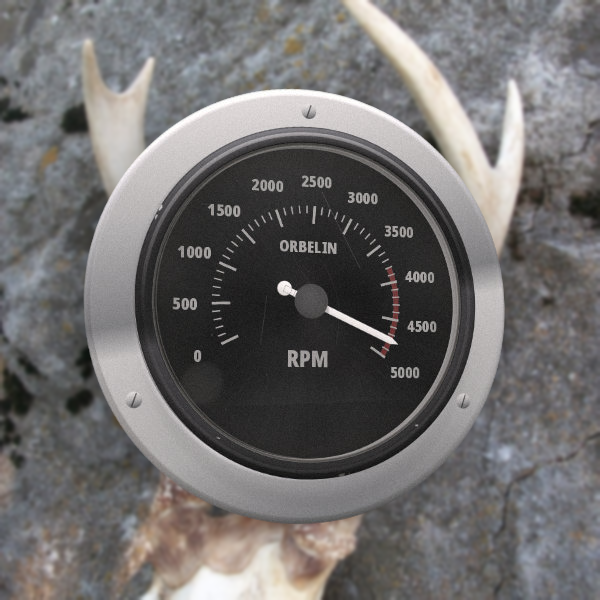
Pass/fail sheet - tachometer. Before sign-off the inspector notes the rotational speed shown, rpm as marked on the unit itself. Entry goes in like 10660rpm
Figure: 4800rpm
